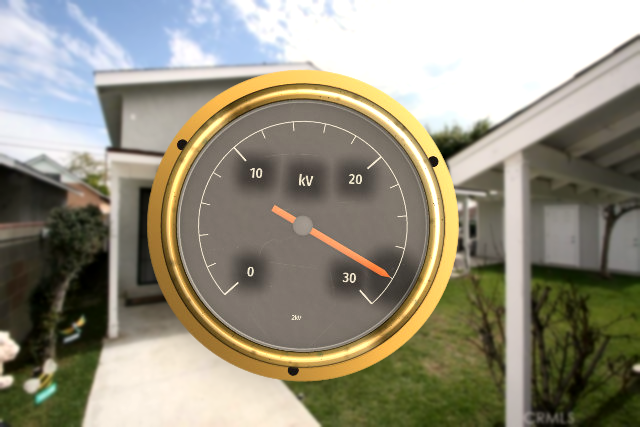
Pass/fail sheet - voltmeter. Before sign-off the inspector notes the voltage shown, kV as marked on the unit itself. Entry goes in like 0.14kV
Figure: 28kV
